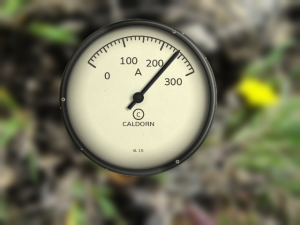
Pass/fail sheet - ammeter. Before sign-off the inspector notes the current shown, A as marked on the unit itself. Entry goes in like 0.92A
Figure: 240A
